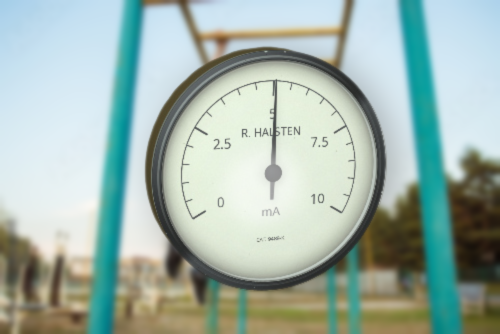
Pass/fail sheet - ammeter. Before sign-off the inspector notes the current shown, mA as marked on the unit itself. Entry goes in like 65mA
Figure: 5mA
